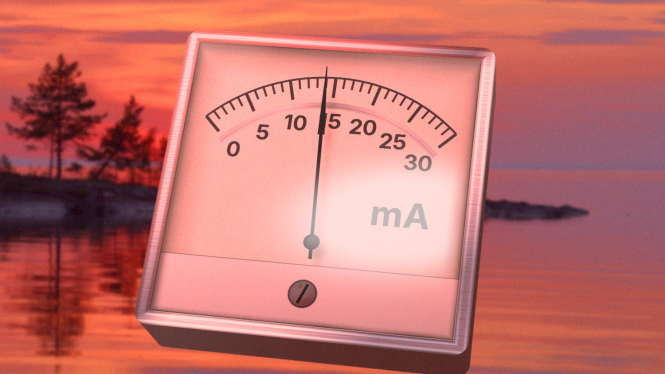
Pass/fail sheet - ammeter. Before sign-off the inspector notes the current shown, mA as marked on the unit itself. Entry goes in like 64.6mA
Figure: 14mA
